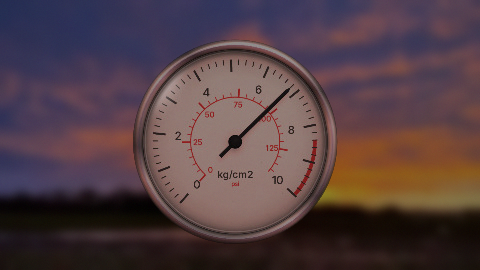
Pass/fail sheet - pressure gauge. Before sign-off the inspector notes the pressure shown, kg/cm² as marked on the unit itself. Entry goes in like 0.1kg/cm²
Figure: 6.8kg/cm²
